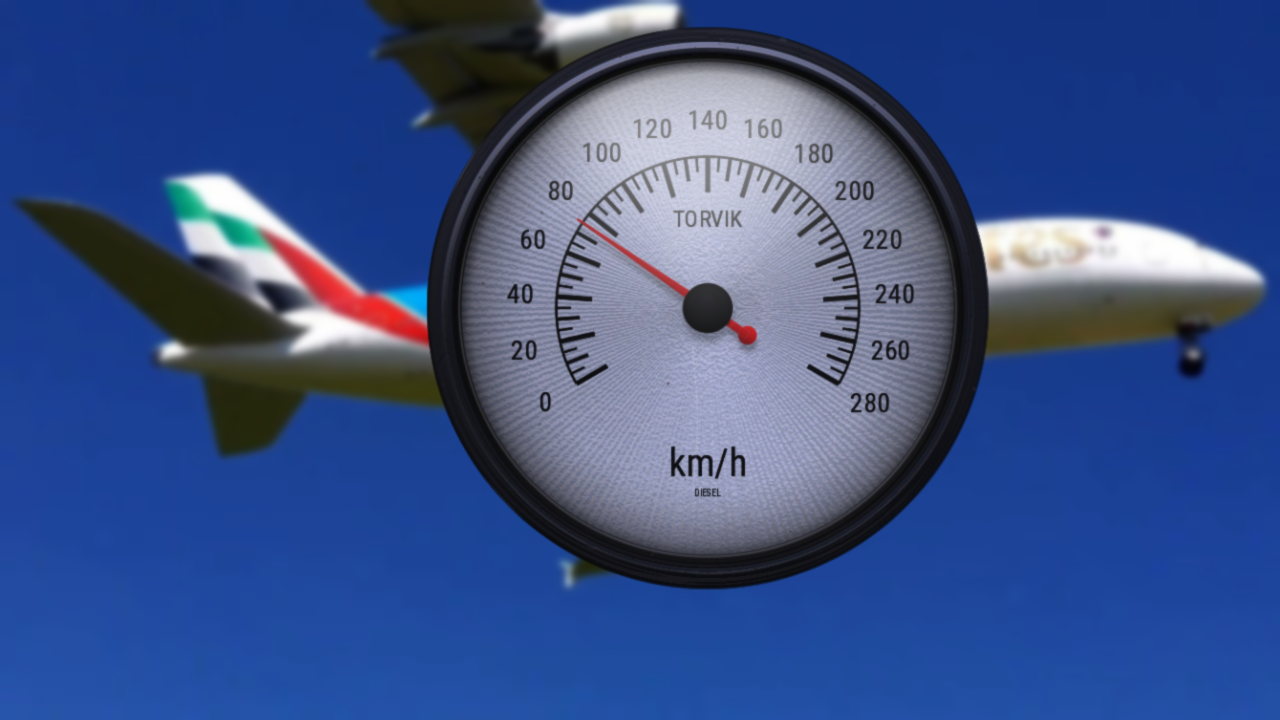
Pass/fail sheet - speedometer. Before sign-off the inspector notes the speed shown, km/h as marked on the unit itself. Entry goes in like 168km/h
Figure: 75km/h
